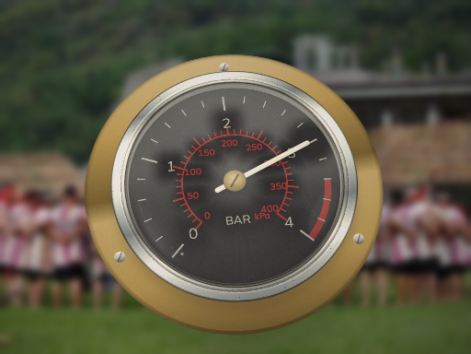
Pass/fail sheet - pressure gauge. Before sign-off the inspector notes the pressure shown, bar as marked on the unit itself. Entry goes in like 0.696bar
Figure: 3bar
